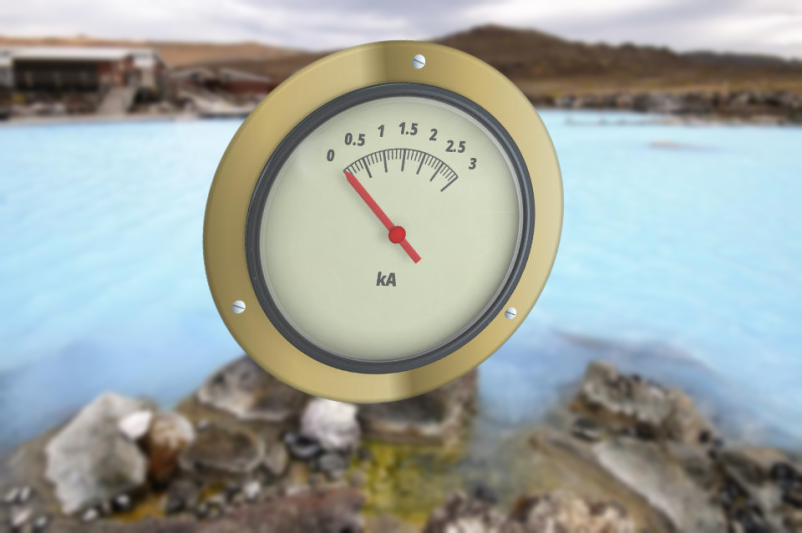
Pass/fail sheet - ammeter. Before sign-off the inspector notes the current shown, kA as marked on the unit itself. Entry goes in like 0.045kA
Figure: 0kA
